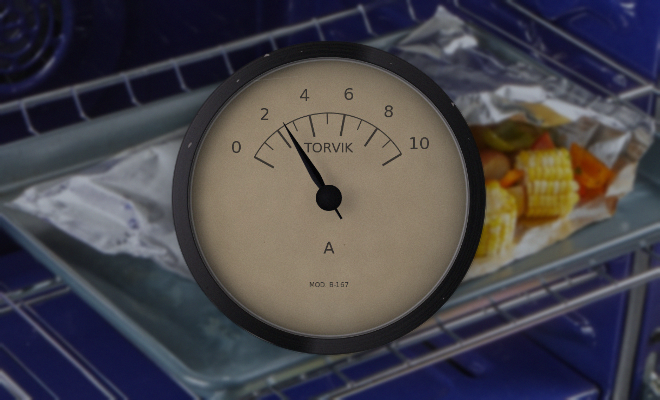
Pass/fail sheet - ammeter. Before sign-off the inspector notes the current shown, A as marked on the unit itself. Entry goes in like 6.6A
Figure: 2.5A
